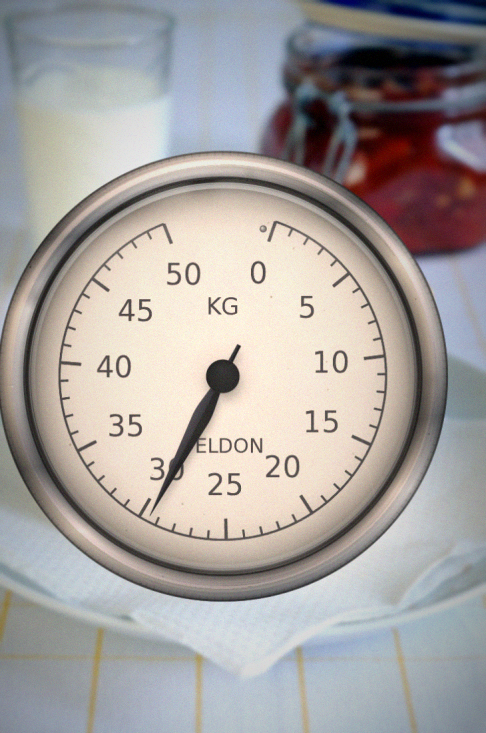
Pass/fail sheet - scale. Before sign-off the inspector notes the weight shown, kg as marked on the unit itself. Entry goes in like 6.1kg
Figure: 29.5kg
